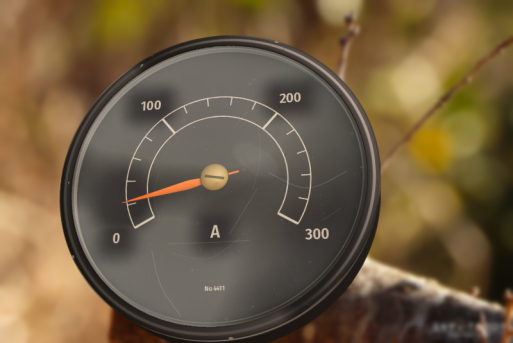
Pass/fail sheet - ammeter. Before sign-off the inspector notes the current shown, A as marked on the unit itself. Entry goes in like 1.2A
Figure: 20A
